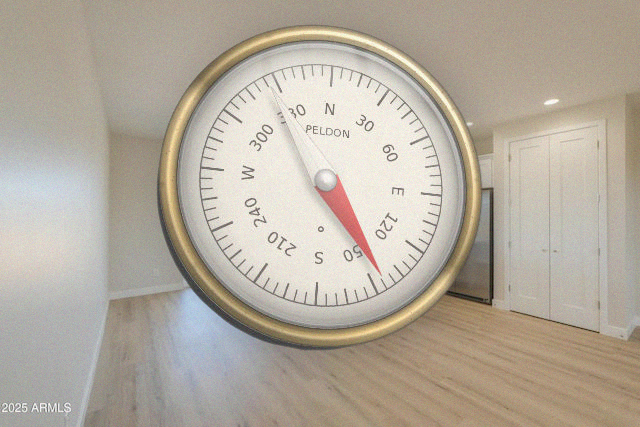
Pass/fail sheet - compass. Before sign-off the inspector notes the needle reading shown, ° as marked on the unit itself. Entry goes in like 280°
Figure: 145°
